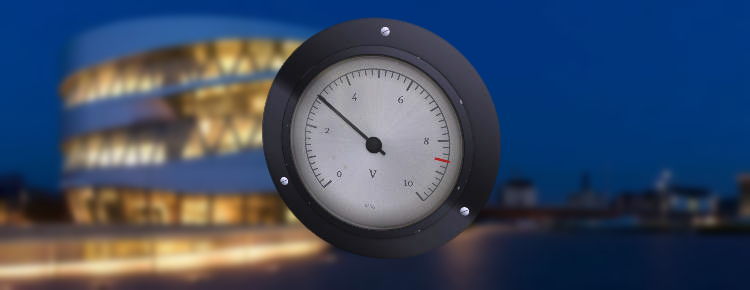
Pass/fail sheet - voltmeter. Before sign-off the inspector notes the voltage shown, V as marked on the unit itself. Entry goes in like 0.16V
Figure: 3V
